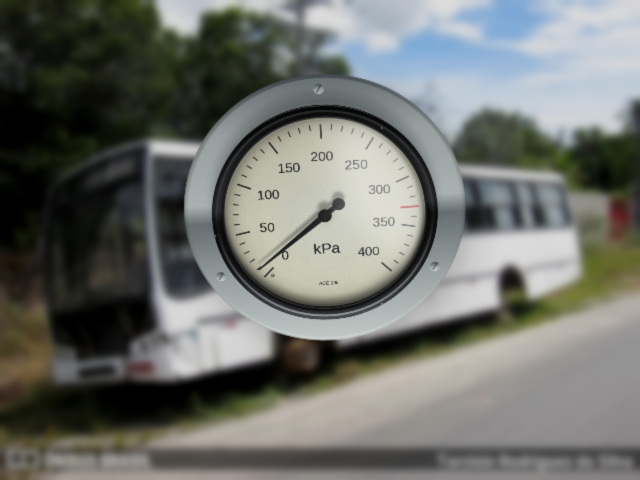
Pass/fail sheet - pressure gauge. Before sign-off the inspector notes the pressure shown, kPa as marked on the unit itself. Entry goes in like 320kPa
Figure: 10kPa
